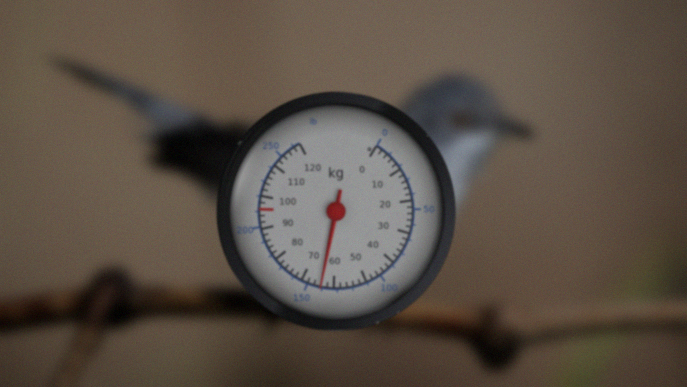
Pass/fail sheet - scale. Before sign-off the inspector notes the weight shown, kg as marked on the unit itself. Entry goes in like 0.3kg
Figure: 64kg
